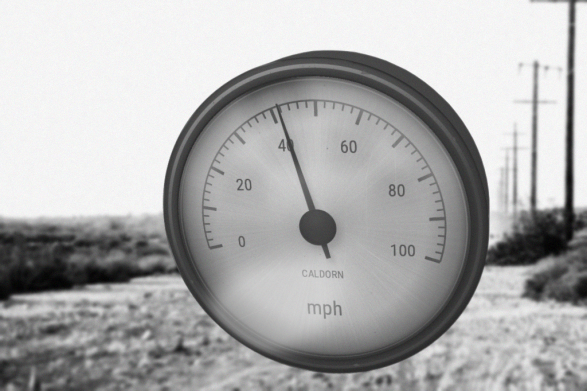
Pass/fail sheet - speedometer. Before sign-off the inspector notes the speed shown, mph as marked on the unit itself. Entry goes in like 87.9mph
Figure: 42mph
